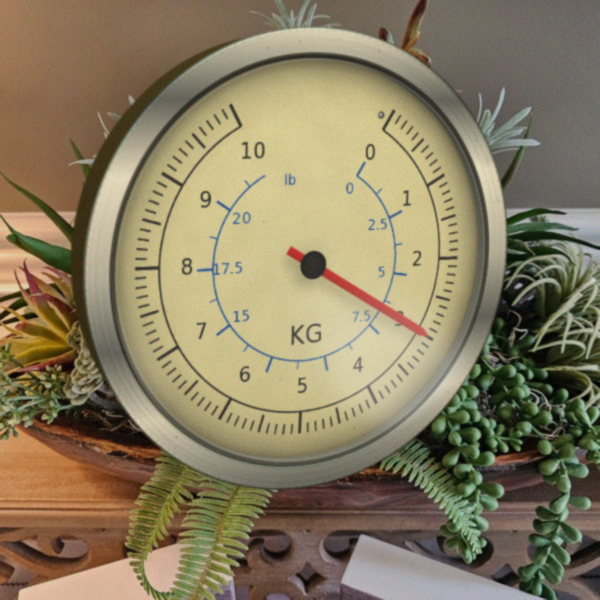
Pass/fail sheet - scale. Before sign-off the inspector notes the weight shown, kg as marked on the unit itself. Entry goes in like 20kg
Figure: 3kg
